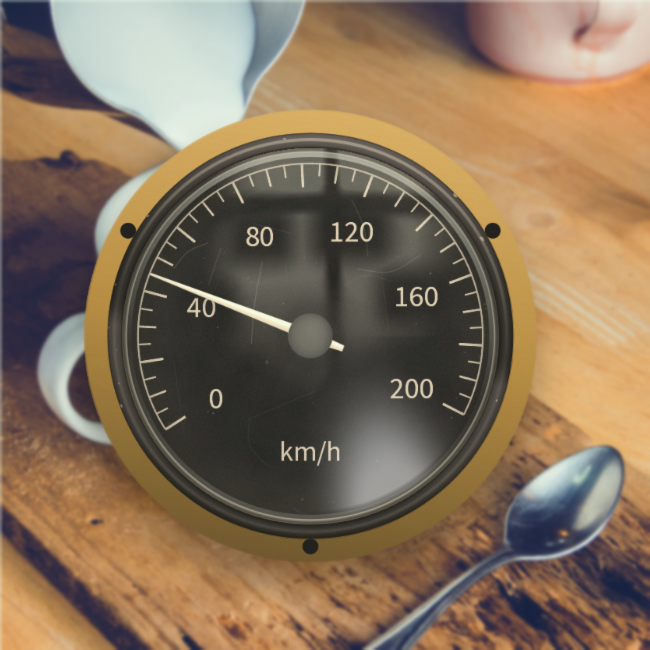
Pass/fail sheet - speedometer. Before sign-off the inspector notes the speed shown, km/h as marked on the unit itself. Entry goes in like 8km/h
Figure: 45km/h
